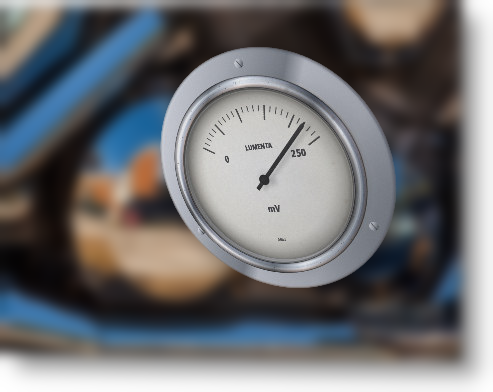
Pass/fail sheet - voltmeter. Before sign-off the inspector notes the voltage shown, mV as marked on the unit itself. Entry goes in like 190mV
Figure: 220mV
